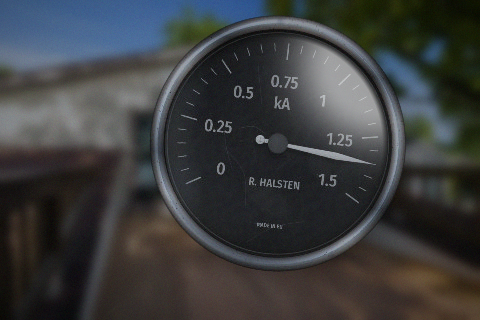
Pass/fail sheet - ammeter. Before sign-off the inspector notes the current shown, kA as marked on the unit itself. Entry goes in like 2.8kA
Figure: 1.35kA
